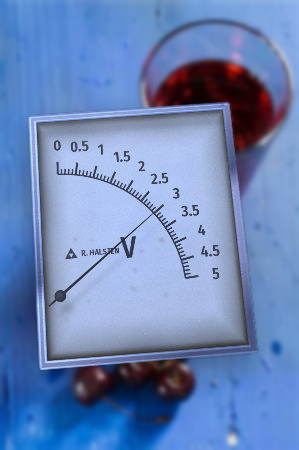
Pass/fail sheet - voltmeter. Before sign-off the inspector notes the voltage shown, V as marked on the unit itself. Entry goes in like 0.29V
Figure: 3V
